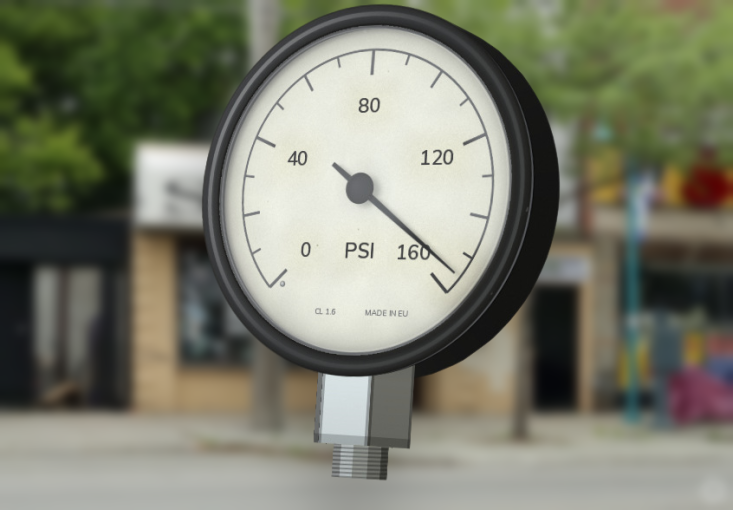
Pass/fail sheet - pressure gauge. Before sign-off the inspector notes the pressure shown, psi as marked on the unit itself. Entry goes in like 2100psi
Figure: 155psi
